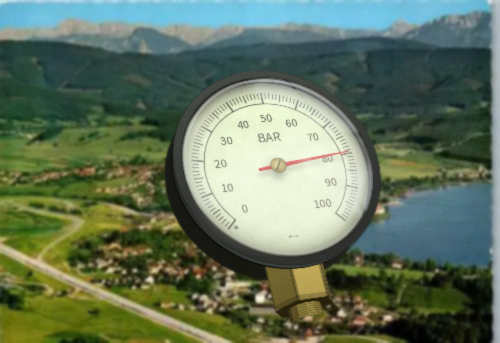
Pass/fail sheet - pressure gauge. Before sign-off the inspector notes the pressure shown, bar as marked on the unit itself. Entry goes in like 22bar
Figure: 80bar
